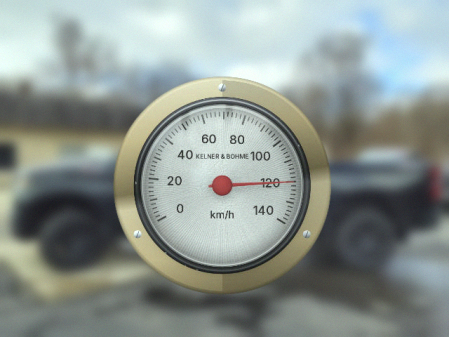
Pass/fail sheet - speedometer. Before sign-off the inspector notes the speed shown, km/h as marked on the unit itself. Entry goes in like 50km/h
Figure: 120km/h
